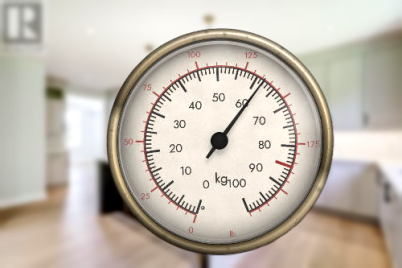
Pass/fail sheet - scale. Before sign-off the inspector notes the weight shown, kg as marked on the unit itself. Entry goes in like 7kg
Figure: 62kg
